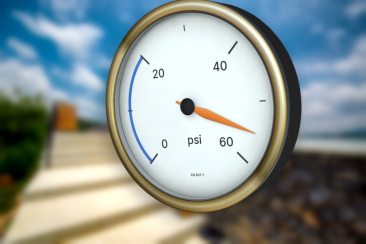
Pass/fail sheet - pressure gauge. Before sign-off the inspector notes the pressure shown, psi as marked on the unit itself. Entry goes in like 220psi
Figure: 55psi
